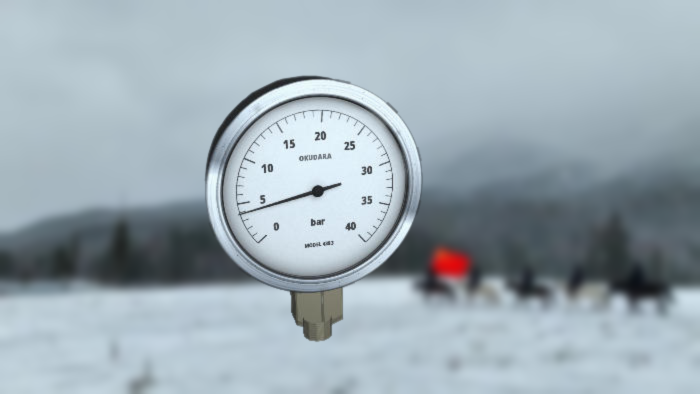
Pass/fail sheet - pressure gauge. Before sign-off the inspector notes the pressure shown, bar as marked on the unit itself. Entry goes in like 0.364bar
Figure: 4bar
